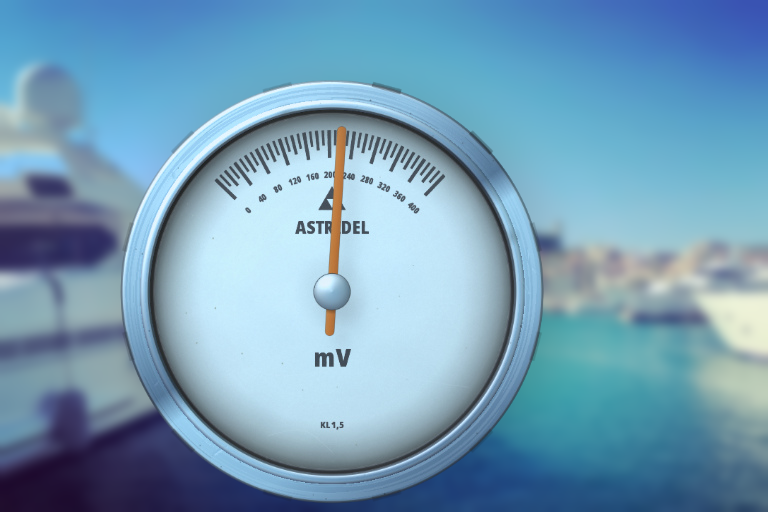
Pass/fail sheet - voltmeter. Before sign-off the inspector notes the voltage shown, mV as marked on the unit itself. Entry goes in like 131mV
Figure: 220mV
